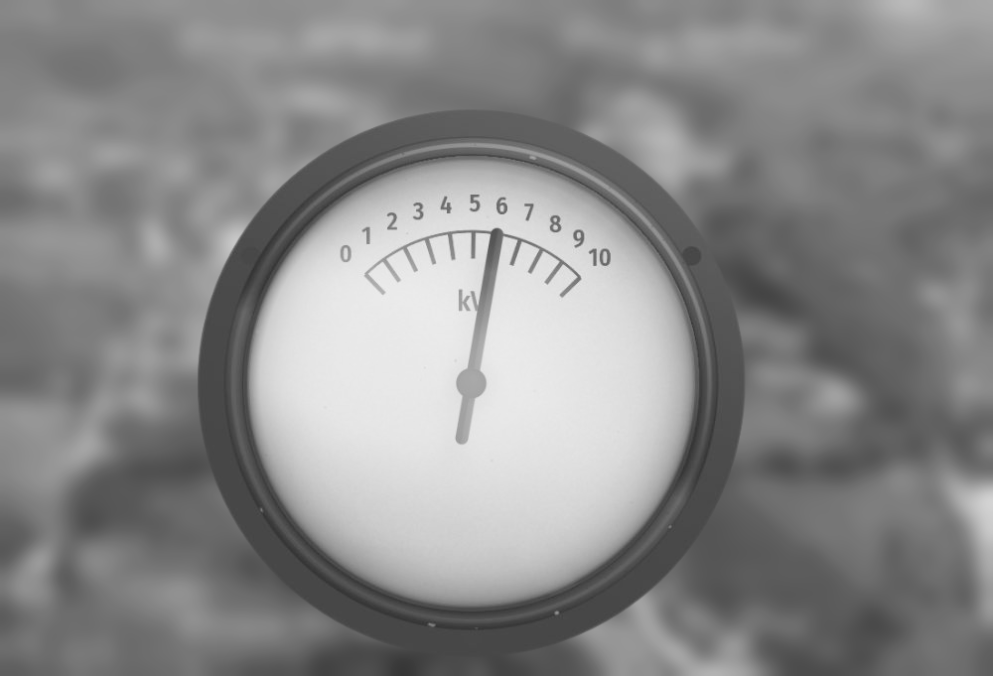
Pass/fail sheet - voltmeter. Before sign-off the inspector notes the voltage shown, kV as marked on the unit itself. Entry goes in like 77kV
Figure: 6kV
